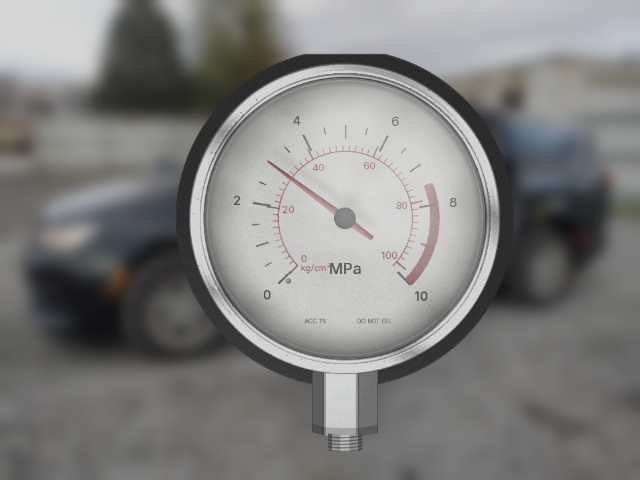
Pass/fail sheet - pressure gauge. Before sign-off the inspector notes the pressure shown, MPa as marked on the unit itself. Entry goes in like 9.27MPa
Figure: 3MPa
